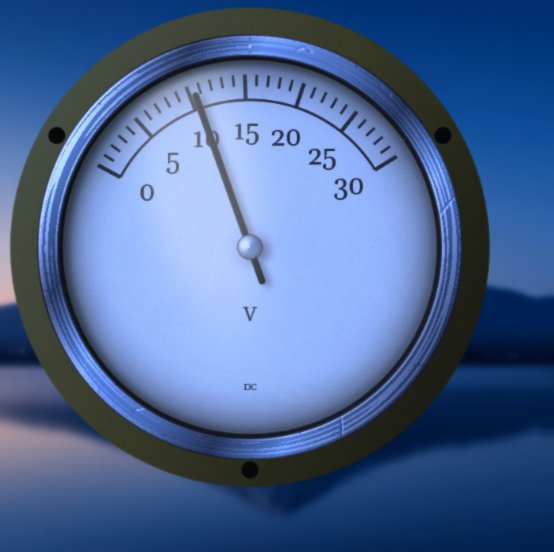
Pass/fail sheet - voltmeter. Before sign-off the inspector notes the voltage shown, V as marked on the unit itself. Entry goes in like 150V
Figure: 10.5V
